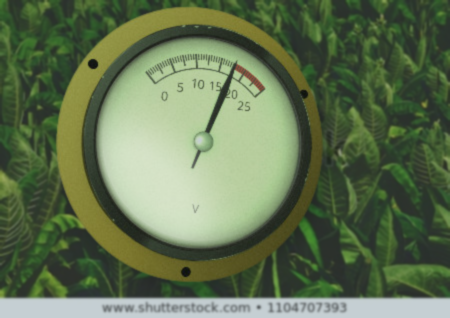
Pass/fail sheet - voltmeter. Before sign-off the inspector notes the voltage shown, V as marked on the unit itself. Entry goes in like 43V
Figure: 17.5V
